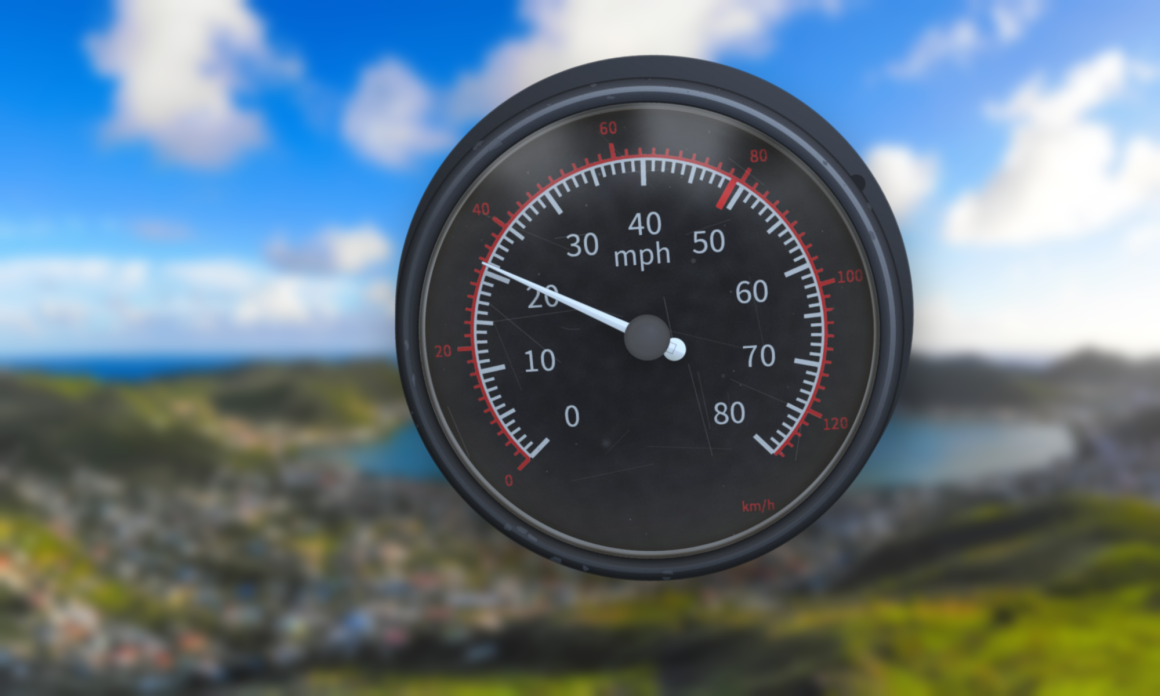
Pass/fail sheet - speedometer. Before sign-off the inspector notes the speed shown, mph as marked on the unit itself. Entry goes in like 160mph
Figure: 21mph
